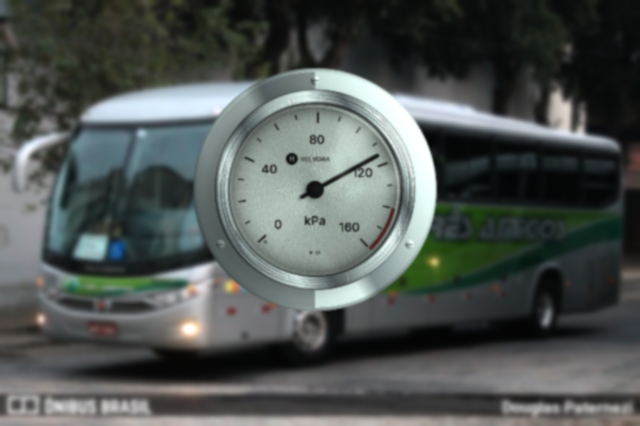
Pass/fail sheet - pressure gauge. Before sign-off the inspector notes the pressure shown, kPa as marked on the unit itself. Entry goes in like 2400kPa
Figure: 115kPa
